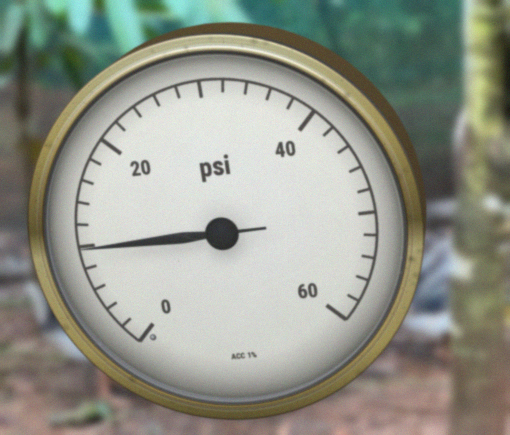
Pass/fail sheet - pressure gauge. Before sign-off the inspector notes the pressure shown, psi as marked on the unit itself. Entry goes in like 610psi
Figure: 10psi
